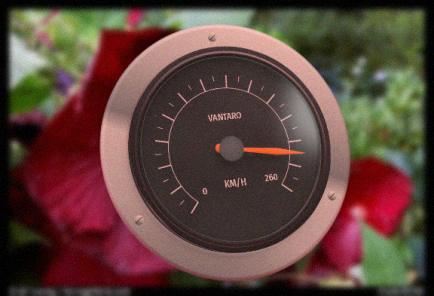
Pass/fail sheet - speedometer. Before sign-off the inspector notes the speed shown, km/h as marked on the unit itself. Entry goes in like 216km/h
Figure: 230km/h
